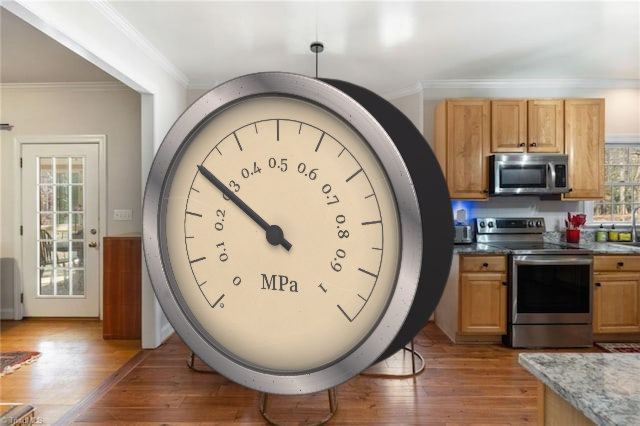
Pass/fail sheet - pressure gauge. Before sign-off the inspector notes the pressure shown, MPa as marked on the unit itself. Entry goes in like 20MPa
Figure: 0.3MPa
